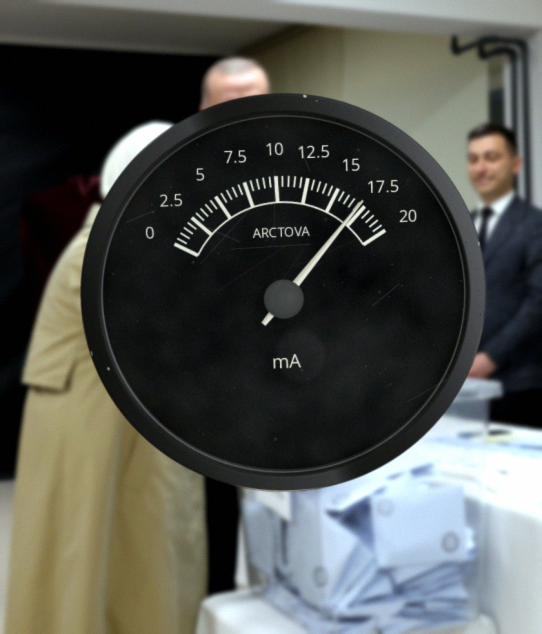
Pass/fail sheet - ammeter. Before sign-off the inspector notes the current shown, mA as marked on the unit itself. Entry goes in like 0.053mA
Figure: 17mA
